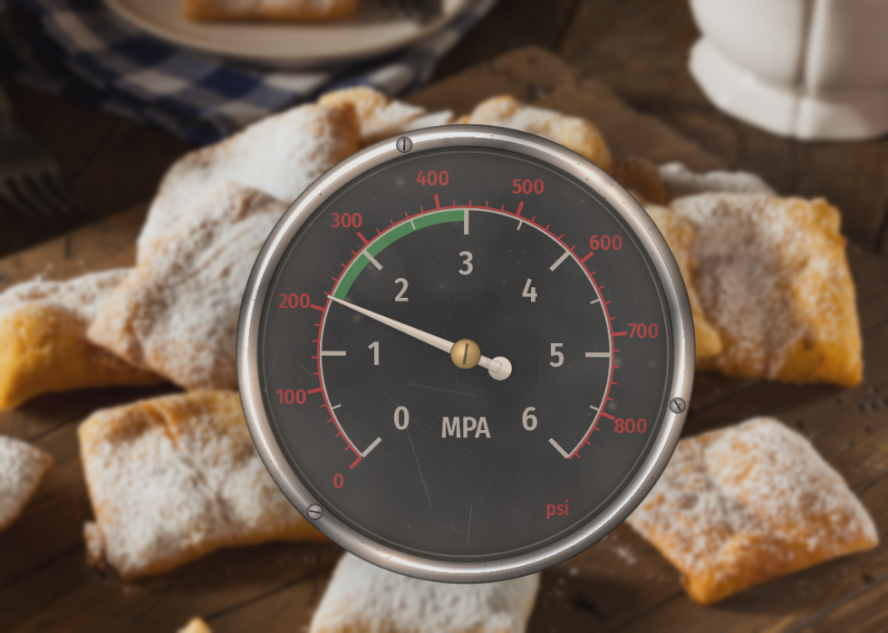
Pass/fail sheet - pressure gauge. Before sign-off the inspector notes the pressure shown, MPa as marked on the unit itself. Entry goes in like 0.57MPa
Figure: 1.5MPa
